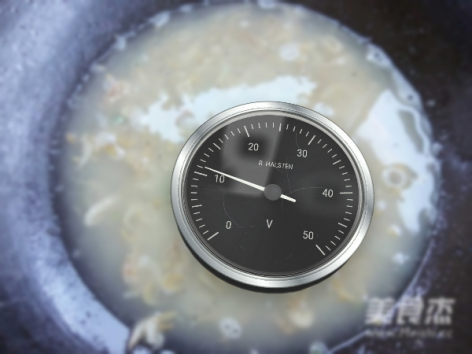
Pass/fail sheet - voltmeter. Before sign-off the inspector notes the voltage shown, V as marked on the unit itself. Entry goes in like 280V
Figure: 11V
